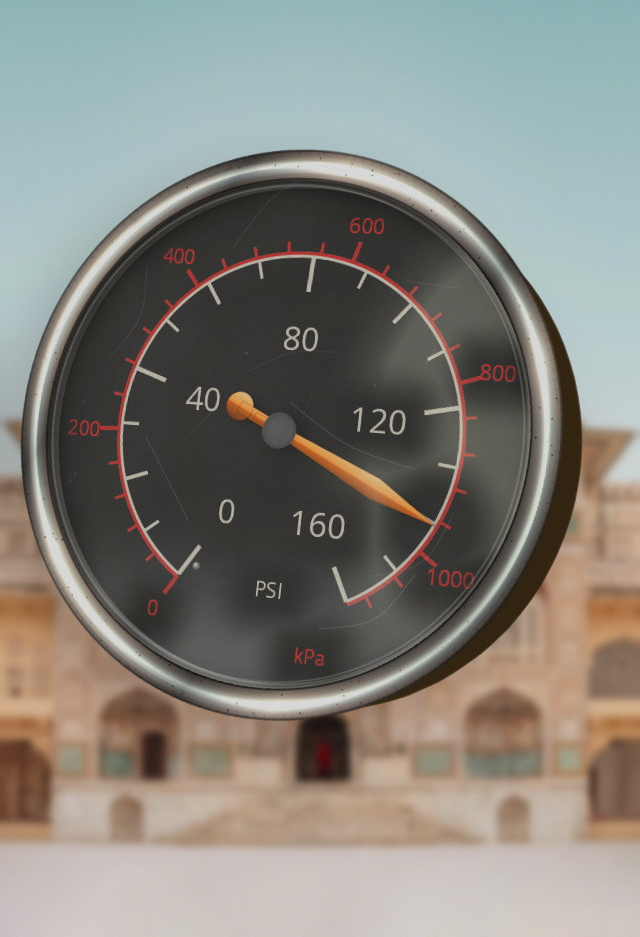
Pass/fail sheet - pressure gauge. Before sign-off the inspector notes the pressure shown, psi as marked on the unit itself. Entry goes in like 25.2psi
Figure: 140psi
